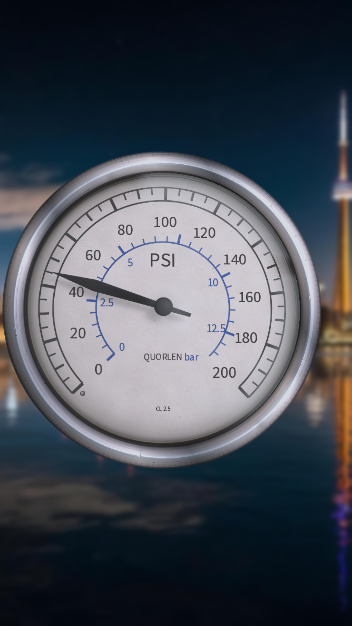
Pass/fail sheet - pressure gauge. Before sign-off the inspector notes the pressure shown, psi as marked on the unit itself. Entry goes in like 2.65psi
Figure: 45psi
